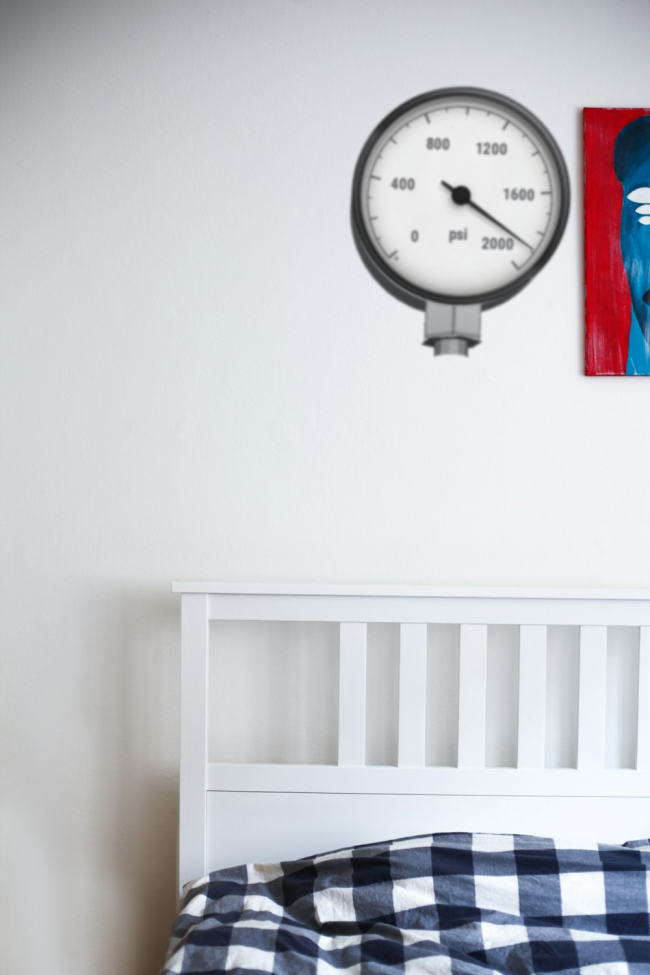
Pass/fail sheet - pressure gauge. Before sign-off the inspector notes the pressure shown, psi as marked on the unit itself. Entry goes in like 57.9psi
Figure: 1900psi
